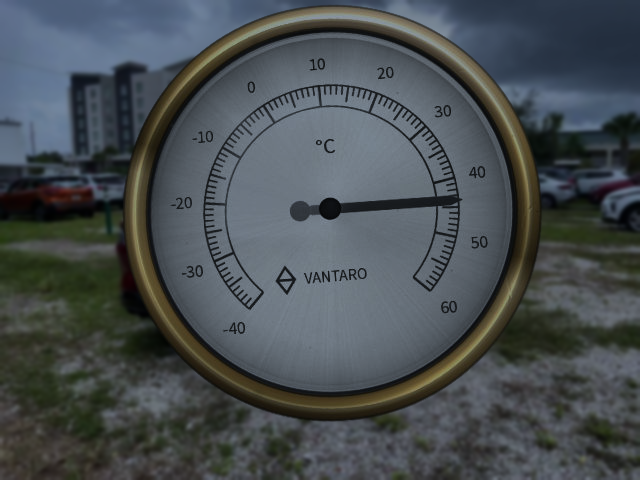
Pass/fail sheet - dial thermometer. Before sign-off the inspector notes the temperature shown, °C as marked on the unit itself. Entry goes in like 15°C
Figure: 44°C
